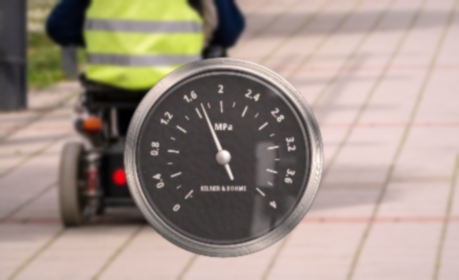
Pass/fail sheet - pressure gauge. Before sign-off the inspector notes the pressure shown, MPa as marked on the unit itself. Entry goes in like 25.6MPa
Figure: 1.7MPa
